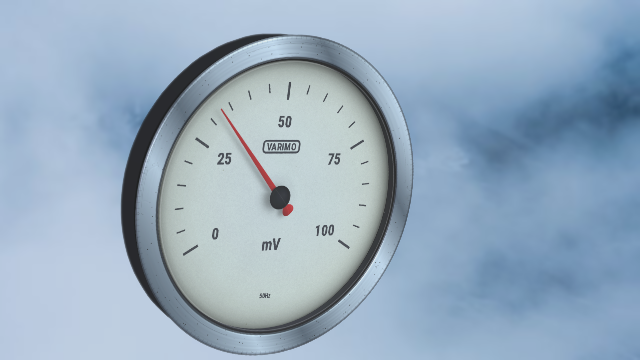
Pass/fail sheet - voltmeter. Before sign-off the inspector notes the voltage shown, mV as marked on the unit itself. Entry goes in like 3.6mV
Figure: 32.5mV
